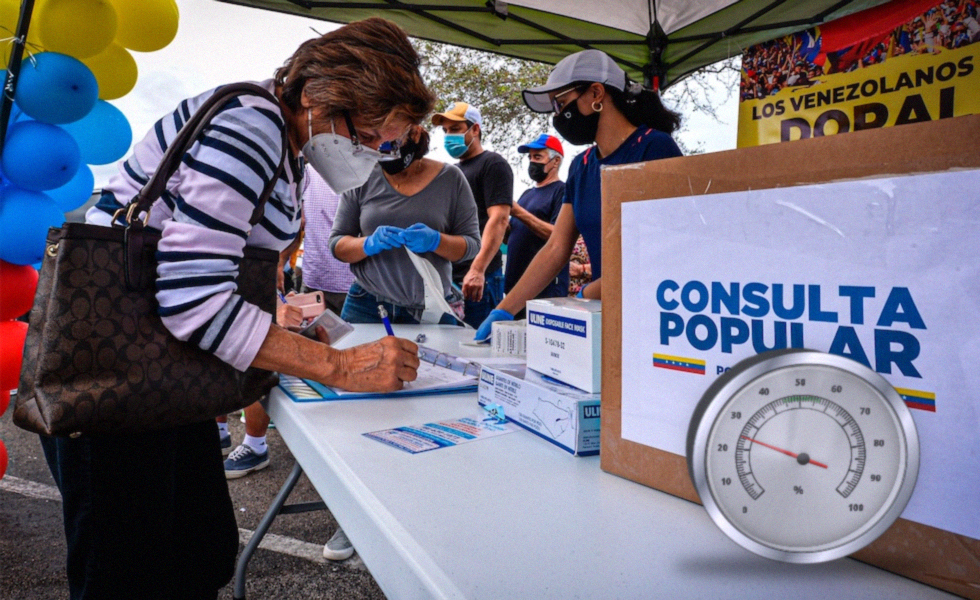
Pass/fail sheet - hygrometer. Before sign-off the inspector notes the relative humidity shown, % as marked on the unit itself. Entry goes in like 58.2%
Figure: 25%
